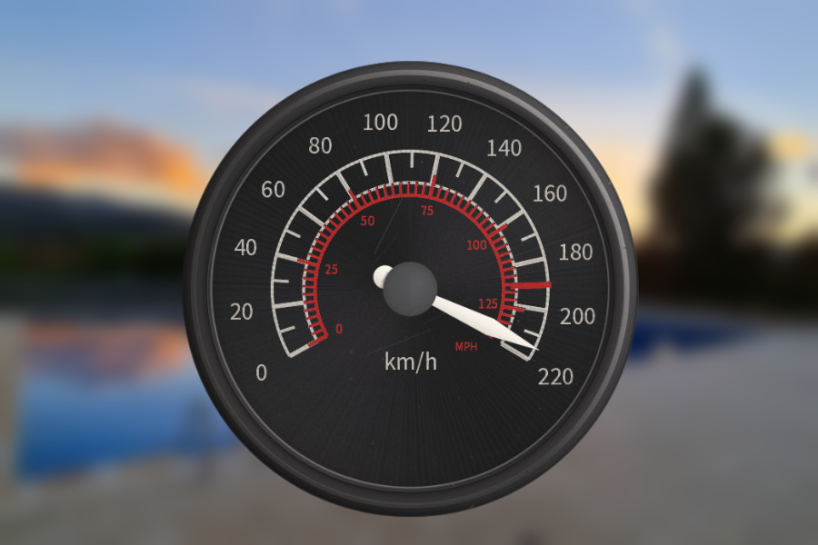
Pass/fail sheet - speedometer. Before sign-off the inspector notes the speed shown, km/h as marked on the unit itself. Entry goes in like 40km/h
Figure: 215km/h
